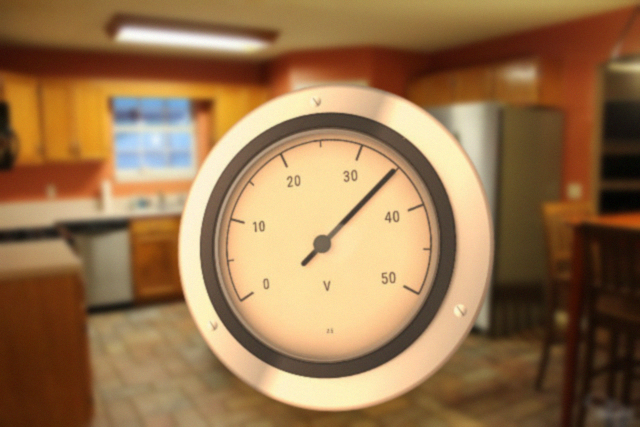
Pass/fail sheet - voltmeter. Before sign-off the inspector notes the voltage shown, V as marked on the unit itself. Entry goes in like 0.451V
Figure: 35V
